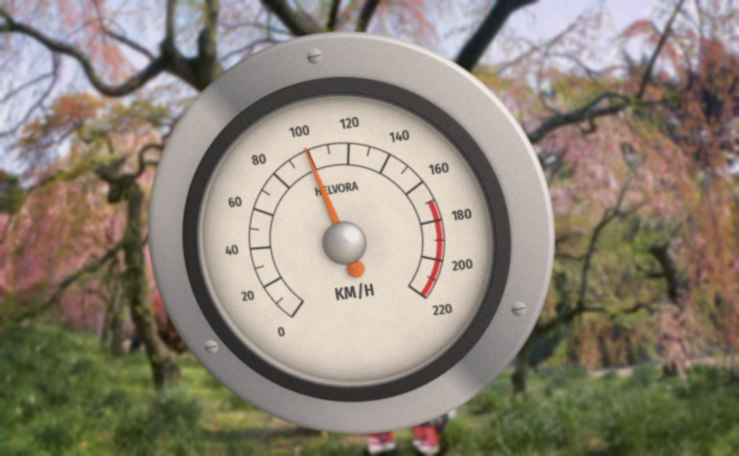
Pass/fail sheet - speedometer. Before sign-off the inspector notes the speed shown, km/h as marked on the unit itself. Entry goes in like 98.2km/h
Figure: 100km/h
